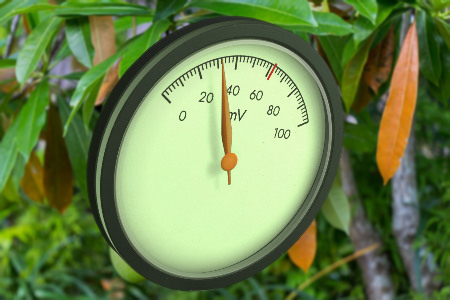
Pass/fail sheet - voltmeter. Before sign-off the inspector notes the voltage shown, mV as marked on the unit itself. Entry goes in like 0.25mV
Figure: 30mV
